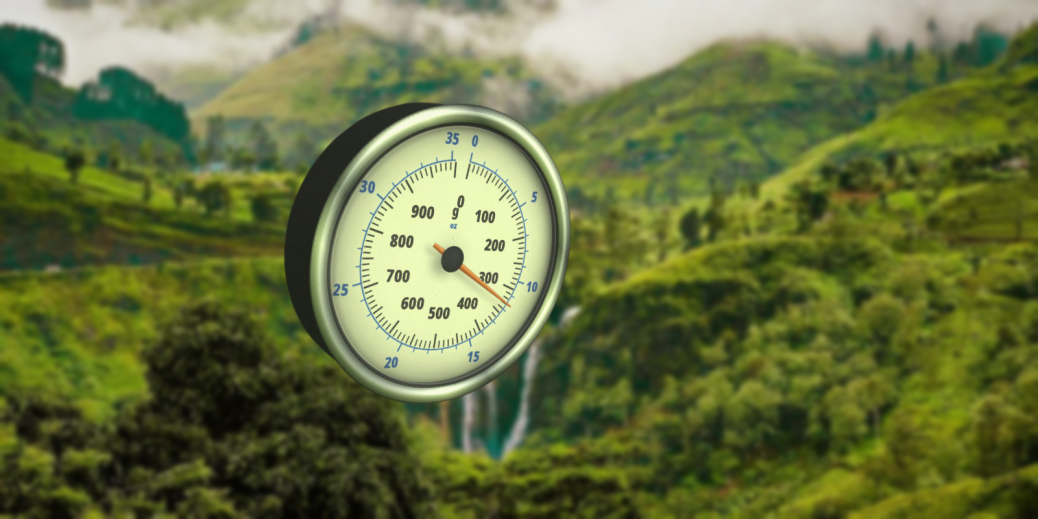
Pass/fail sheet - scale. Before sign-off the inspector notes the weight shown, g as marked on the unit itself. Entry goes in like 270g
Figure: 330g
